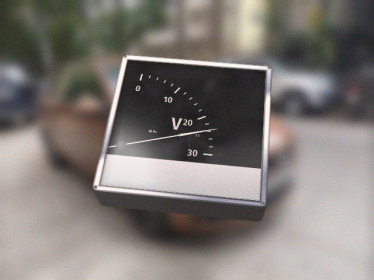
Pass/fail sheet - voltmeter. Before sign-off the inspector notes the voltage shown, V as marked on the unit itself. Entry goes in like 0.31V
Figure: 24V
